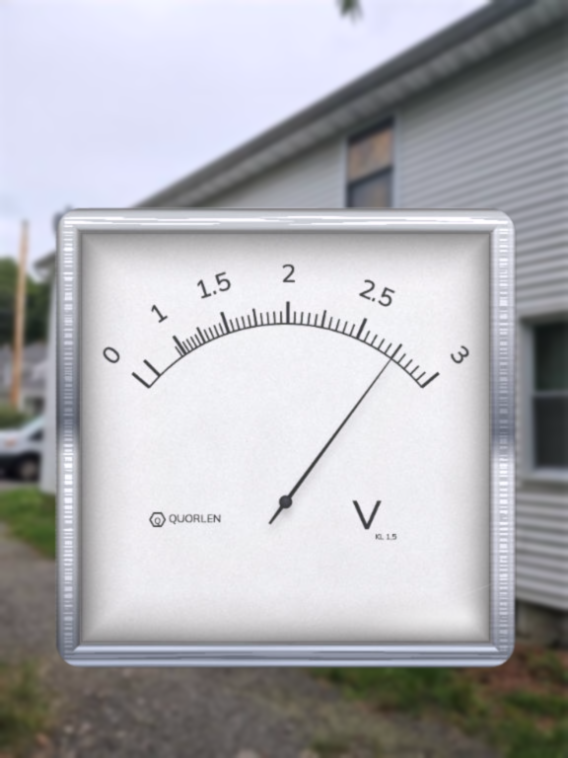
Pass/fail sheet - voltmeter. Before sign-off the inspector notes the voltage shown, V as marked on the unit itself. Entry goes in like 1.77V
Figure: 2.75V
